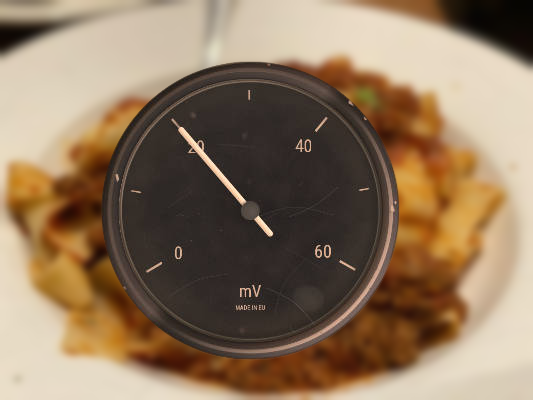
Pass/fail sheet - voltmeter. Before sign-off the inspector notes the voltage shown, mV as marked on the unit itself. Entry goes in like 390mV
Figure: 20mV
